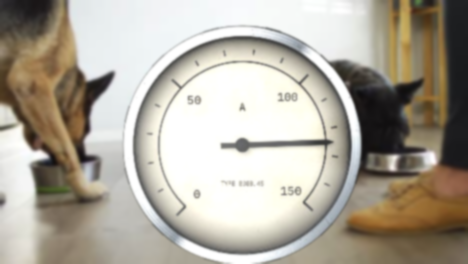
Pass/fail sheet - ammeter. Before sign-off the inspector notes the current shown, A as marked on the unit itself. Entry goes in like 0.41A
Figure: 125A
